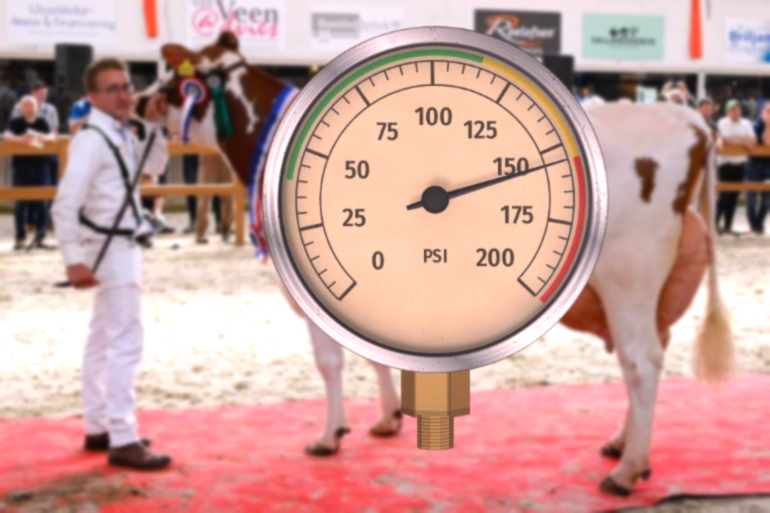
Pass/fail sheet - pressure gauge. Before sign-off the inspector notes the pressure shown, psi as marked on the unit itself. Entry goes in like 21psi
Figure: 155psi
